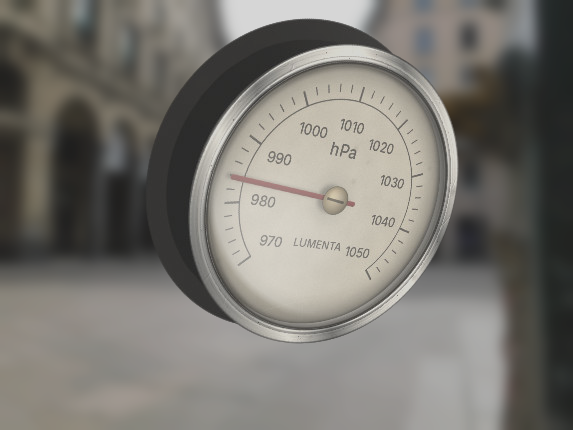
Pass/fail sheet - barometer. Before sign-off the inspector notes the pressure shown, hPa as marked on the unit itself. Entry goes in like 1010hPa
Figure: 984hPa
